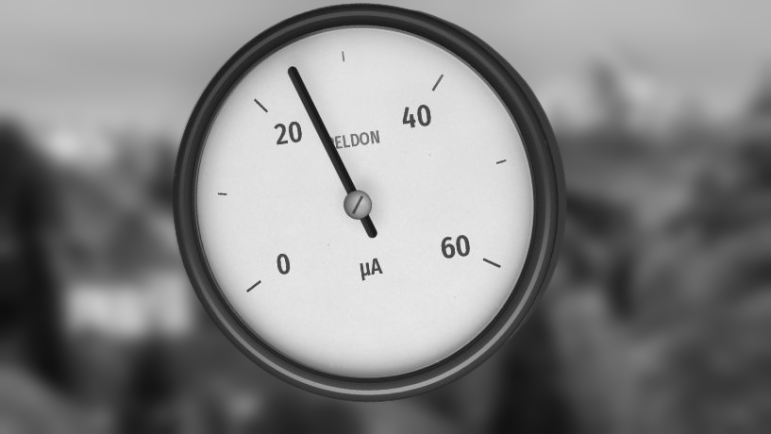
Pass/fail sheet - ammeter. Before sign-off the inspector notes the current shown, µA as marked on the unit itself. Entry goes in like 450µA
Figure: 25µA
